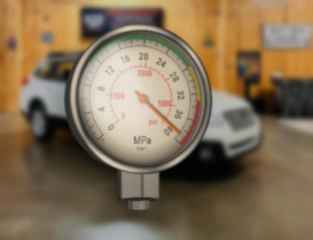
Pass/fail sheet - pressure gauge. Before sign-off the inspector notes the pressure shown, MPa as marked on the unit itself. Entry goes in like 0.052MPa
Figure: 39MPa
